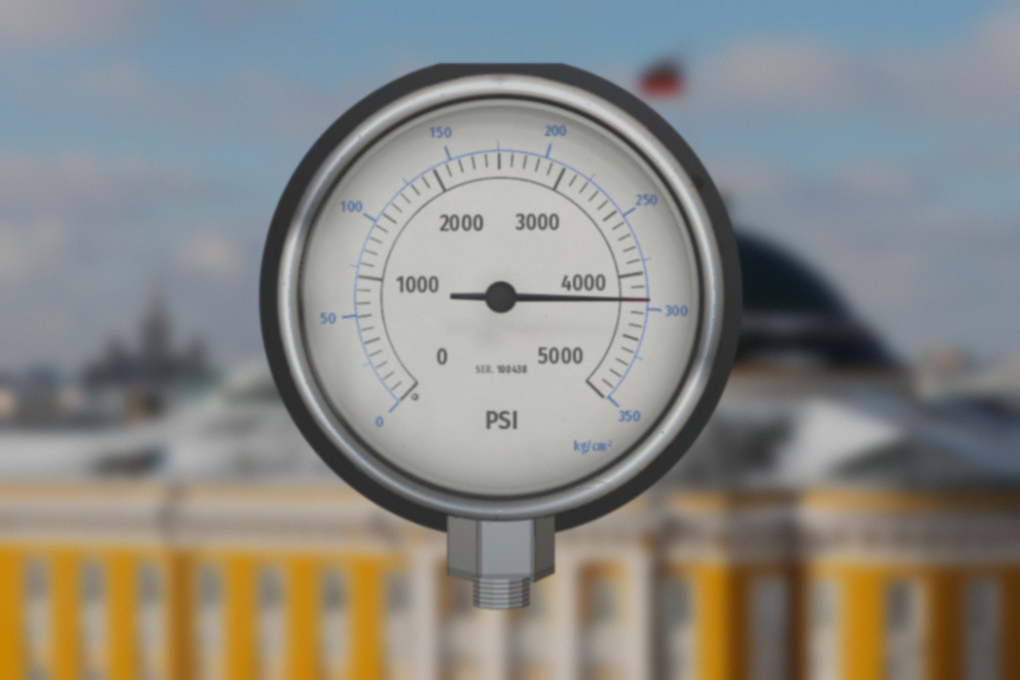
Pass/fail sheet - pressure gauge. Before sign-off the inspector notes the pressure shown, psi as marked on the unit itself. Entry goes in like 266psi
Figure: 4200psi
